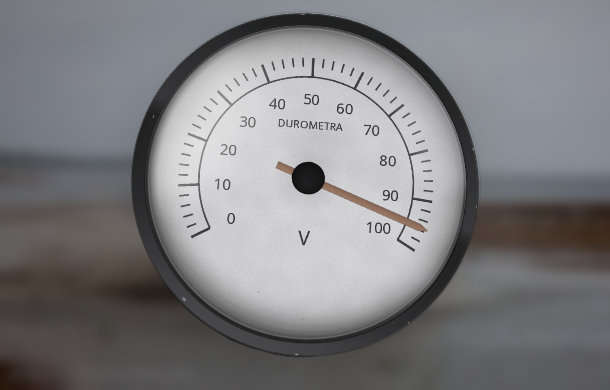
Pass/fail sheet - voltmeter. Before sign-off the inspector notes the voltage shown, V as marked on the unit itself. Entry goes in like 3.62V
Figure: 96V
